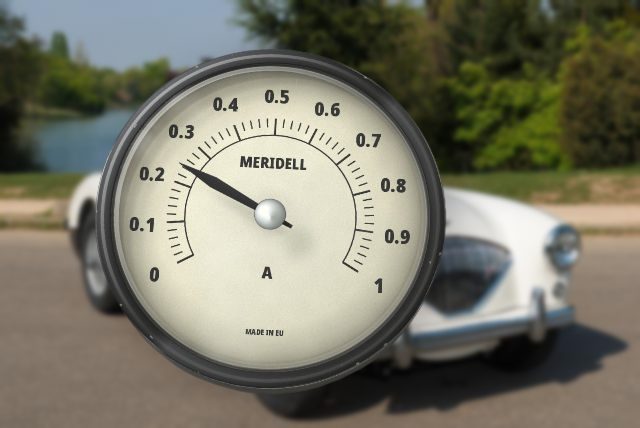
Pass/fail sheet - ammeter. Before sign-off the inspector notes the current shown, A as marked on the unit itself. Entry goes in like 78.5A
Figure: 0.24A
